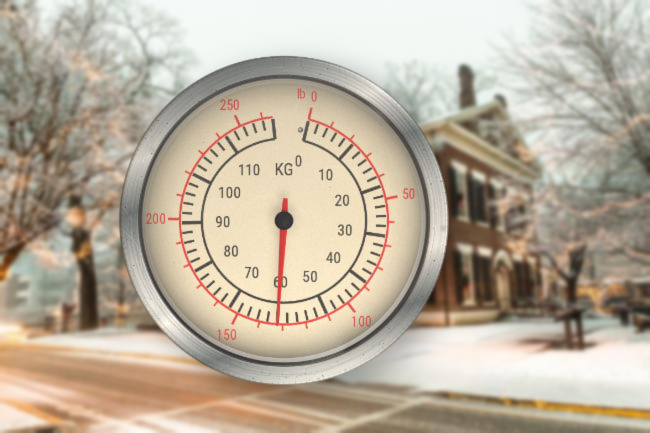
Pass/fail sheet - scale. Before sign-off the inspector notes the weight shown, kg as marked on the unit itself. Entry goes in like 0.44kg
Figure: 60kg
